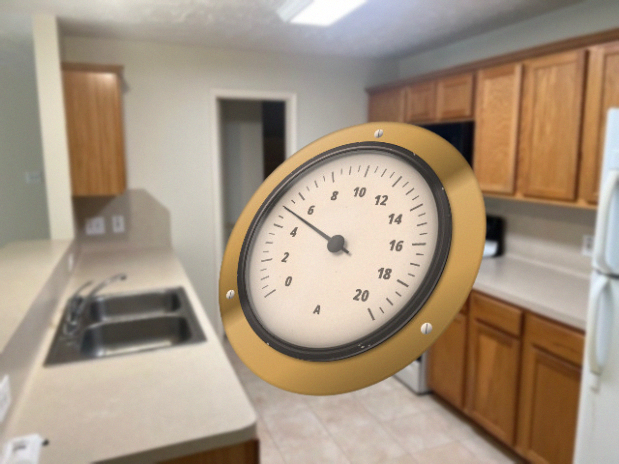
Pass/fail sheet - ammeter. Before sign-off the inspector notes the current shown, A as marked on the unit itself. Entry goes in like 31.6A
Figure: 5A
